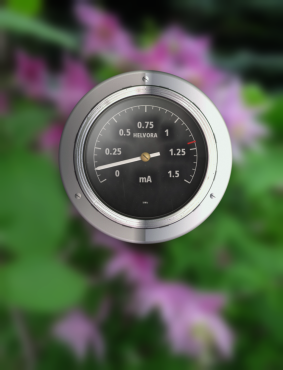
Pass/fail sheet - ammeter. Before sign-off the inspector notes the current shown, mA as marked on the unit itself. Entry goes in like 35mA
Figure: 0.1mA
